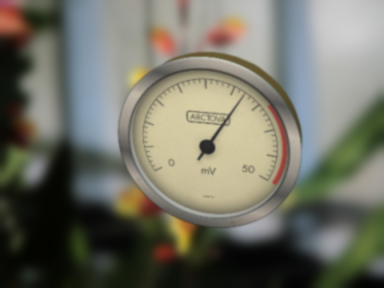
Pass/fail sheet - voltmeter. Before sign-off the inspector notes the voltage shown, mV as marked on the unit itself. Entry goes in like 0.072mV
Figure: 32mV
